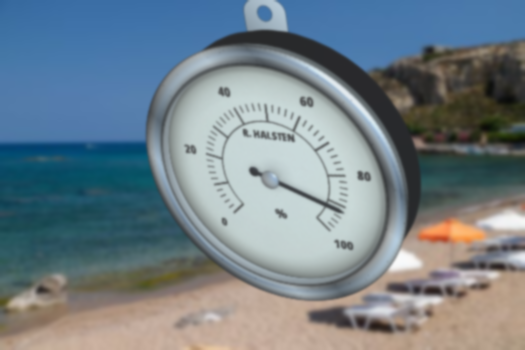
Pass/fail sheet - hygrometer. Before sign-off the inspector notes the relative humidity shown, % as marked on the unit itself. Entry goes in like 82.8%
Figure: 90%
